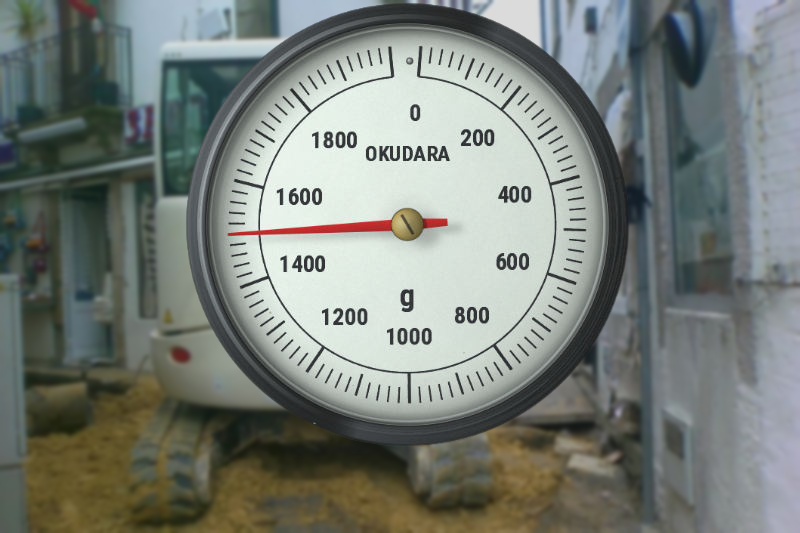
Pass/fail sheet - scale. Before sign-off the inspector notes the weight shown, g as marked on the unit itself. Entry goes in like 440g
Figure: 1500g
